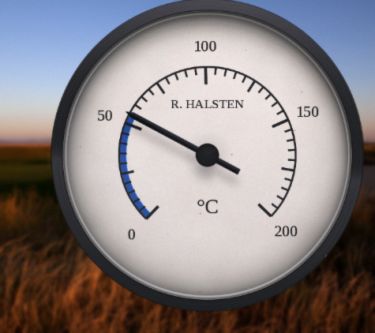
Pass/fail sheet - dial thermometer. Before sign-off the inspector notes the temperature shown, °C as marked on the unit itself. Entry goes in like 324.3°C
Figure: 55°C
